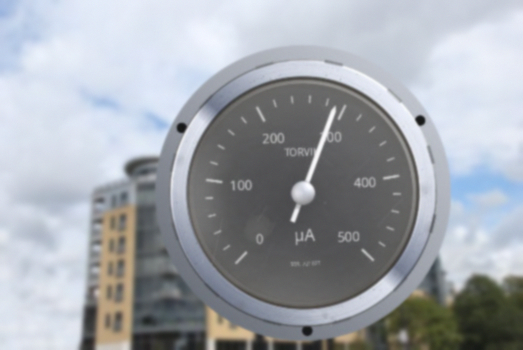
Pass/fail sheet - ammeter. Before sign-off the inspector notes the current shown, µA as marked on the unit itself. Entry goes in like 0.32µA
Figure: 290µA
